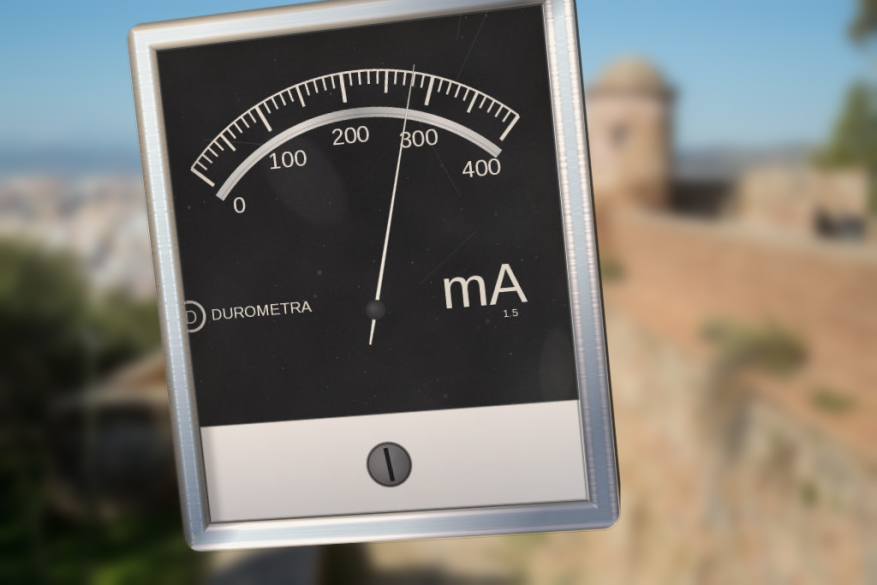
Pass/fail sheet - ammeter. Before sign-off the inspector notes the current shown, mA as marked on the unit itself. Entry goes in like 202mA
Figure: 280mA
